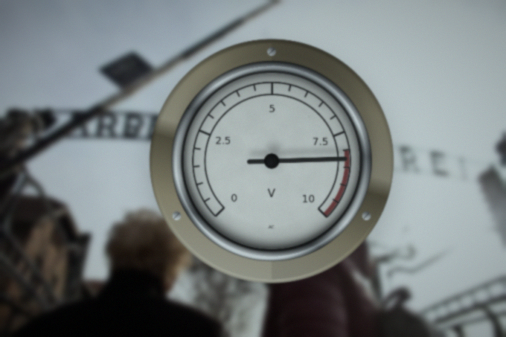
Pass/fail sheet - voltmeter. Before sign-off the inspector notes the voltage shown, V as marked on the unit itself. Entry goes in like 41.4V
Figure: 8.25V
